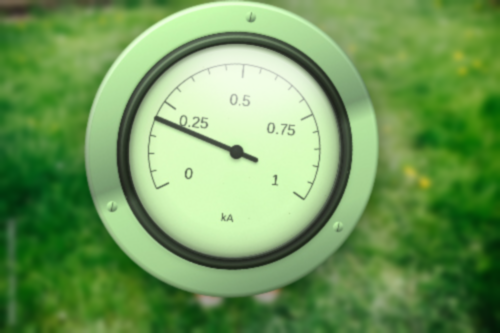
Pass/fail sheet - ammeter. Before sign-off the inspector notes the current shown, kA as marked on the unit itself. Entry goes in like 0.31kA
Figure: 0.2kA
